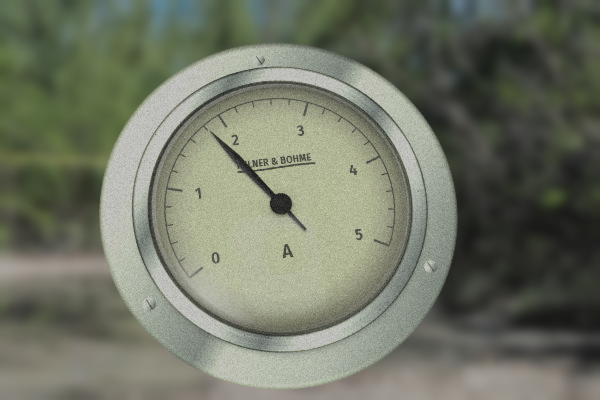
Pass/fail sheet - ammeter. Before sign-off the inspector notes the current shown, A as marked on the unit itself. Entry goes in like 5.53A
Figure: 1.8A
